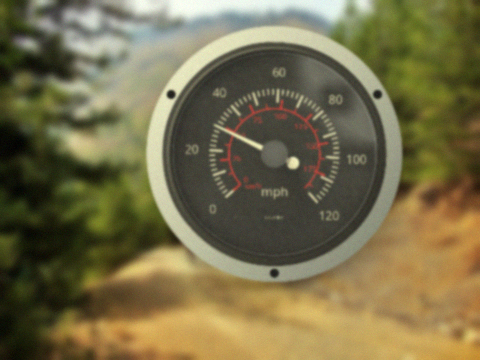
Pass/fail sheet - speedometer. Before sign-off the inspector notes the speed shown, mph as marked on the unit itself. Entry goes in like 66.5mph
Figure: 30mph
